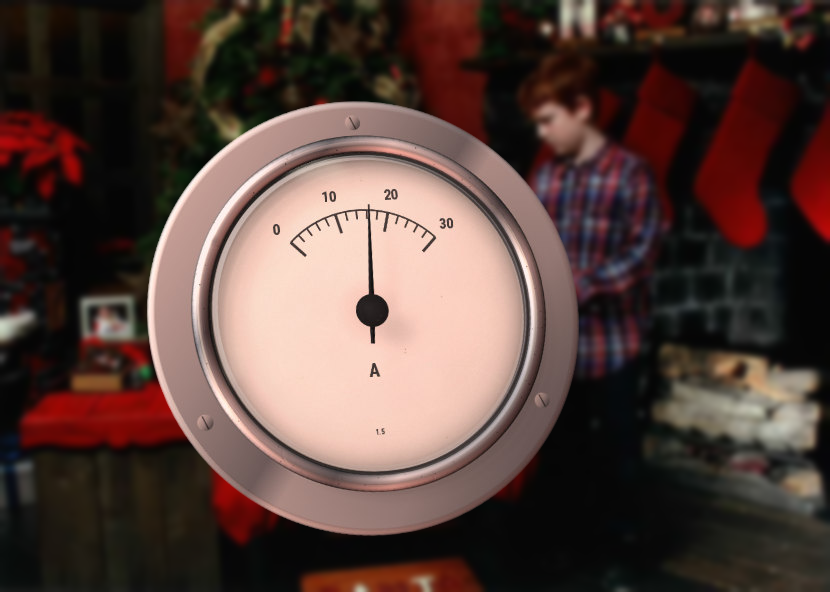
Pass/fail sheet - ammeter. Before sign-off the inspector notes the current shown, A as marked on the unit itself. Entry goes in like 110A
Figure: 16A
